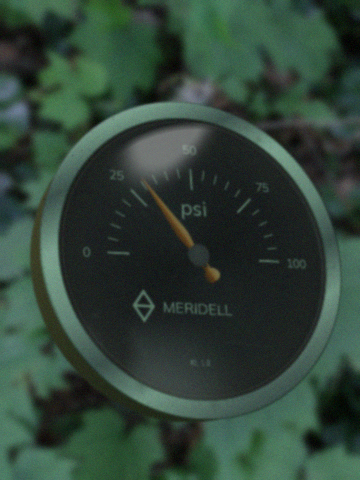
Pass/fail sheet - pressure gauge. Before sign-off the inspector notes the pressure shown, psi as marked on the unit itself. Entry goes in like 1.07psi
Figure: 30psi
